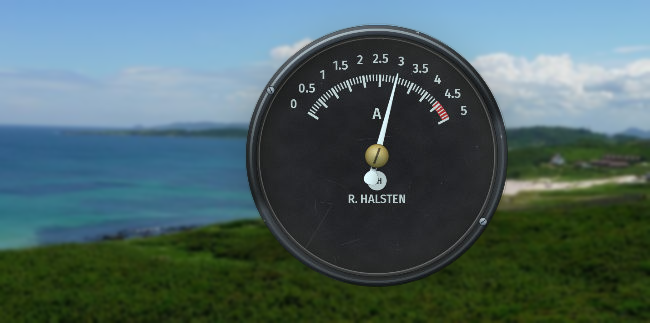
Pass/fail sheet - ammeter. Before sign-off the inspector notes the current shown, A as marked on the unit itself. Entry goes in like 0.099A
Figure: 3A
